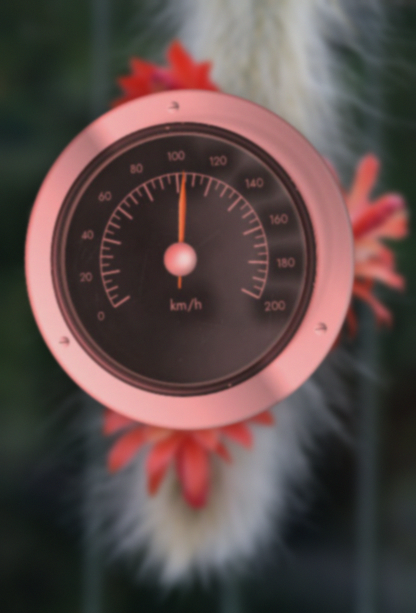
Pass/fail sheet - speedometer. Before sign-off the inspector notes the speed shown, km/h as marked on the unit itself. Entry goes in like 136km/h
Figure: 105km/h
